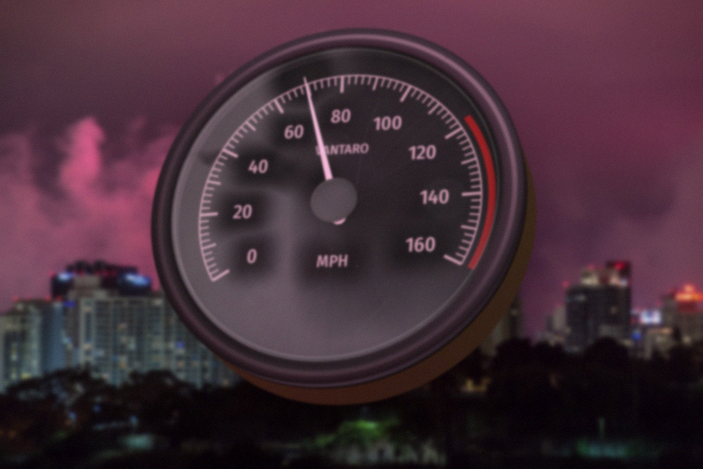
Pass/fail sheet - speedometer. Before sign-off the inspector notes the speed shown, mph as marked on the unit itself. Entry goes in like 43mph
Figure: 70mph
